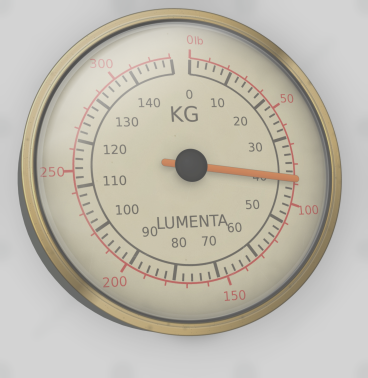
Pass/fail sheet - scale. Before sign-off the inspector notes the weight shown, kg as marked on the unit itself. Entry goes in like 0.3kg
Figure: 40kg
